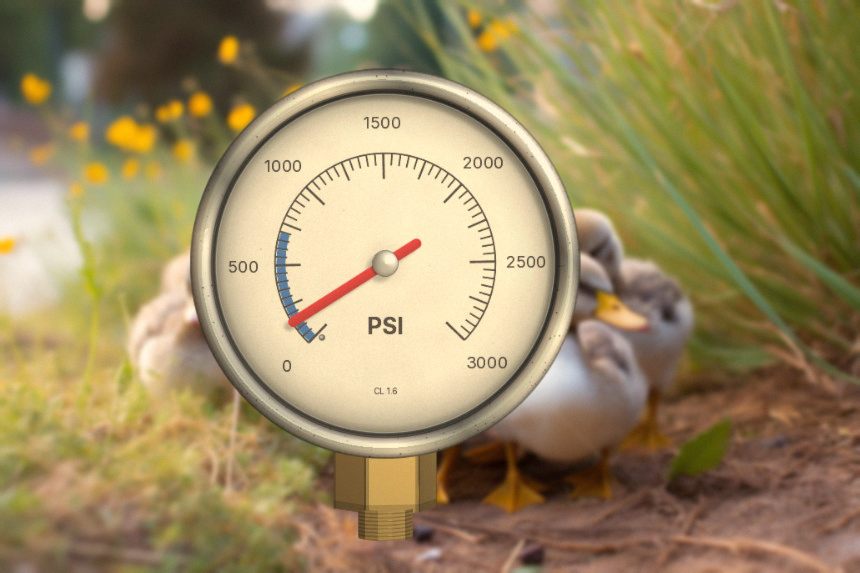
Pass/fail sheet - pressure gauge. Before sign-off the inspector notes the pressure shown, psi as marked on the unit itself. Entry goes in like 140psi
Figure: 150psi
